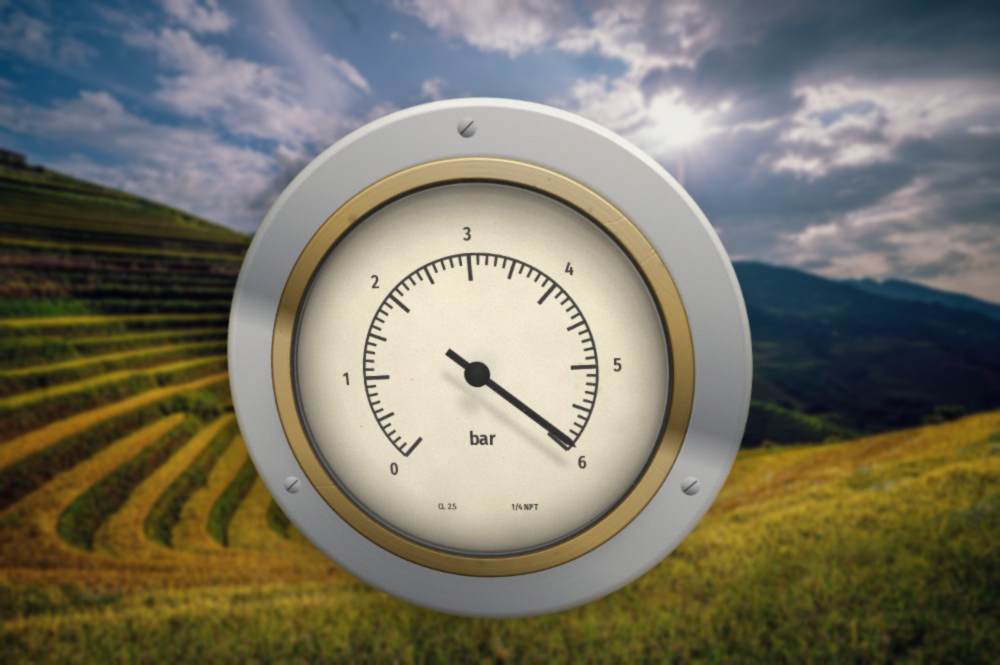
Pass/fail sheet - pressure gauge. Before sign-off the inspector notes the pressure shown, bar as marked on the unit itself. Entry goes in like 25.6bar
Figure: 5.9bar
